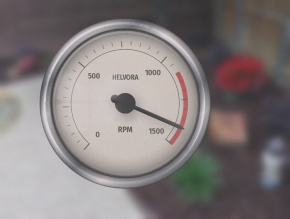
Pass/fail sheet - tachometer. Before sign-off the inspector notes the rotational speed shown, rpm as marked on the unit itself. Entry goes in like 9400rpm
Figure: 1400rpm
